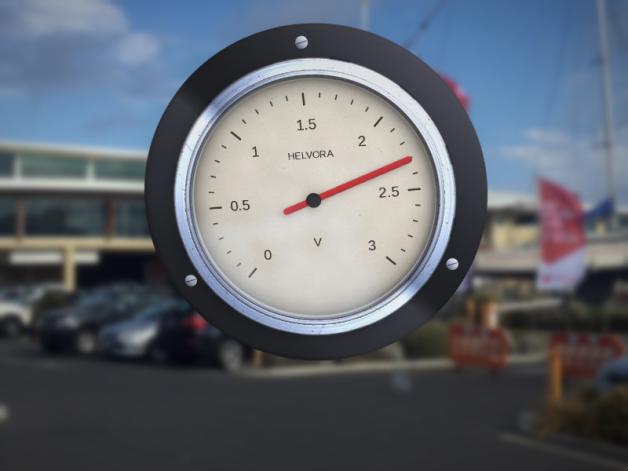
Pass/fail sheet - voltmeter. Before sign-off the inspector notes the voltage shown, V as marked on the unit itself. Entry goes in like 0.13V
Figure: 2.3V
